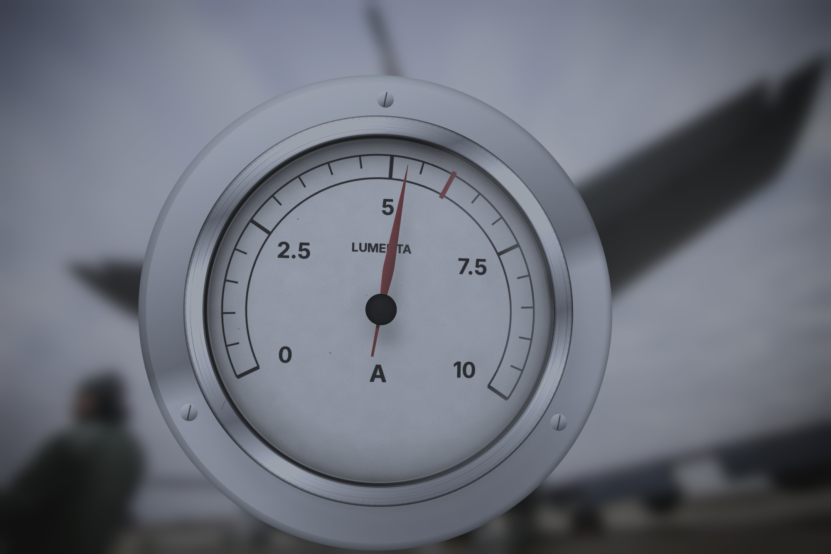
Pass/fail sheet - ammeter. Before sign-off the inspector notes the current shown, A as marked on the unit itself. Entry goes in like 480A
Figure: 5.25A
